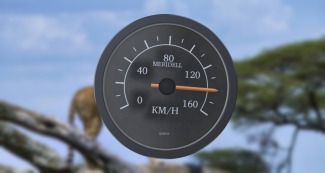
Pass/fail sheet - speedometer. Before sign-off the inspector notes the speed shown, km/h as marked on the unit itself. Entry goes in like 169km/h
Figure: 140km/h
